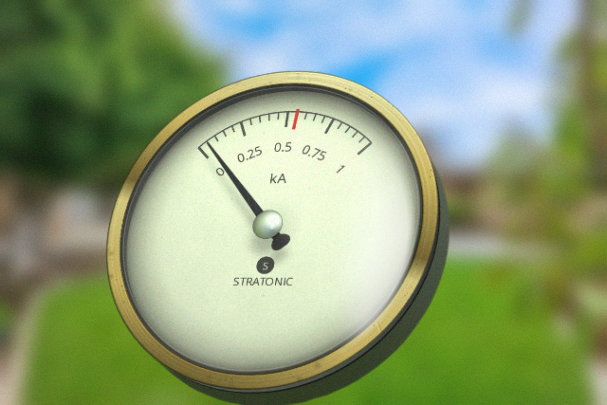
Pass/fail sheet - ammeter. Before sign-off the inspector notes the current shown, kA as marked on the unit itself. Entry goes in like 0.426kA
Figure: 0.05kA
